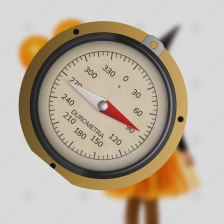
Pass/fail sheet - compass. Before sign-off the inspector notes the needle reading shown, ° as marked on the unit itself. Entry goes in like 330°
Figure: 85°
